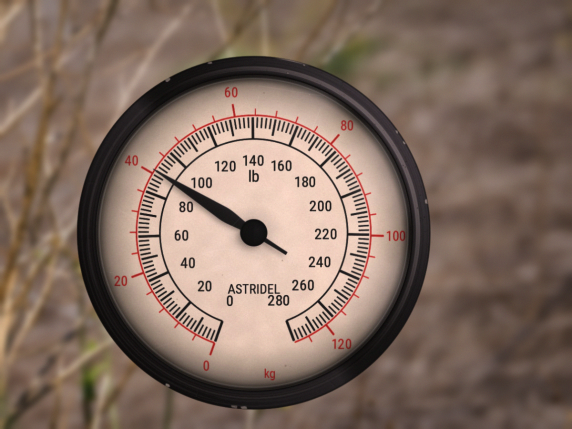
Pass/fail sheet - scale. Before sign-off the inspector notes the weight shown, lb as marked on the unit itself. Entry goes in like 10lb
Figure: 90lb
